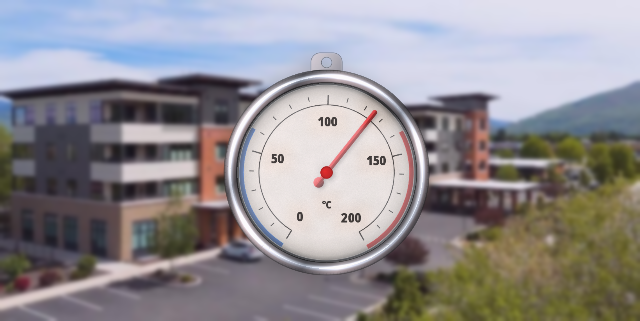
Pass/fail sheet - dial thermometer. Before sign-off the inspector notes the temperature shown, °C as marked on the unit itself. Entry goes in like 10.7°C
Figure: 125°C
